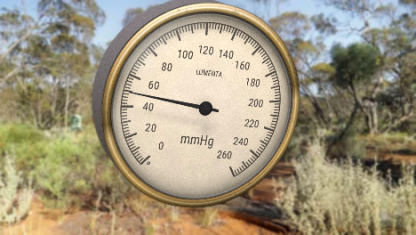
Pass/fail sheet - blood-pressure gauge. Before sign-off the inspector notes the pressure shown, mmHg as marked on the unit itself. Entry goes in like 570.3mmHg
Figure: 50mmHg
